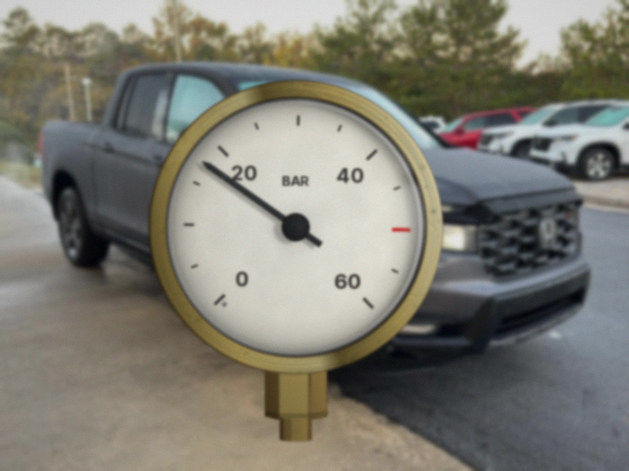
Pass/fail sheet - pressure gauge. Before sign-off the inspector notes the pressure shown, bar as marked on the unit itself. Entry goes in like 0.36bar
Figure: 17.5bar
